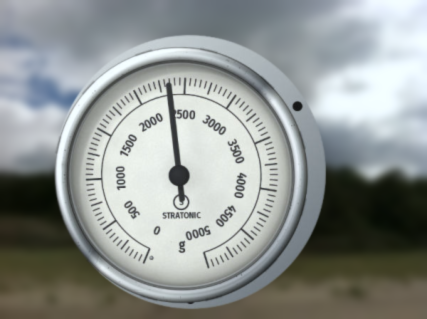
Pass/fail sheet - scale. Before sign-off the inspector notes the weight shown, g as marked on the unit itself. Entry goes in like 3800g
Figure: 2350g
